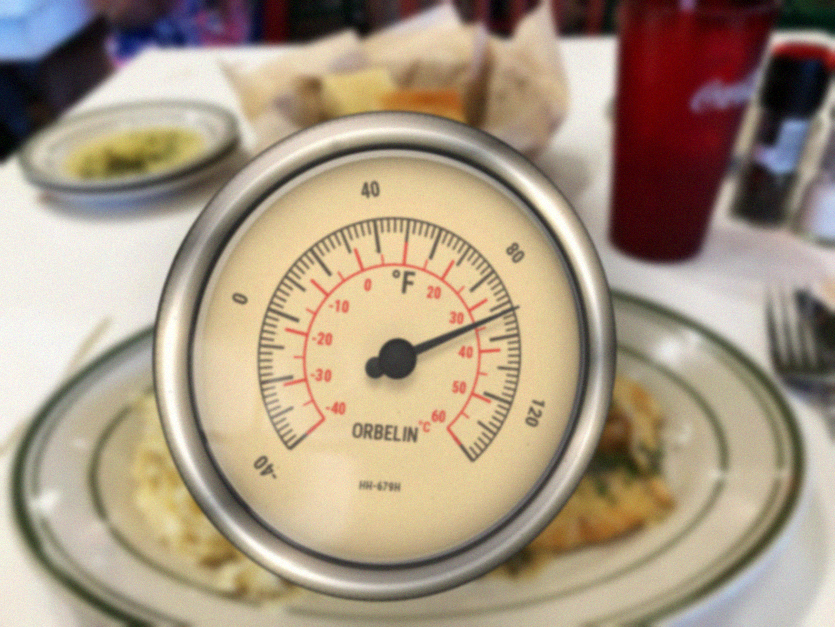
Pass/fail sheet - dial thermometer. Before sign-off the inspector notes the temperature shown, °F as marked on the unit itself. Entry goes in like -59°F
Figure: 92°F
